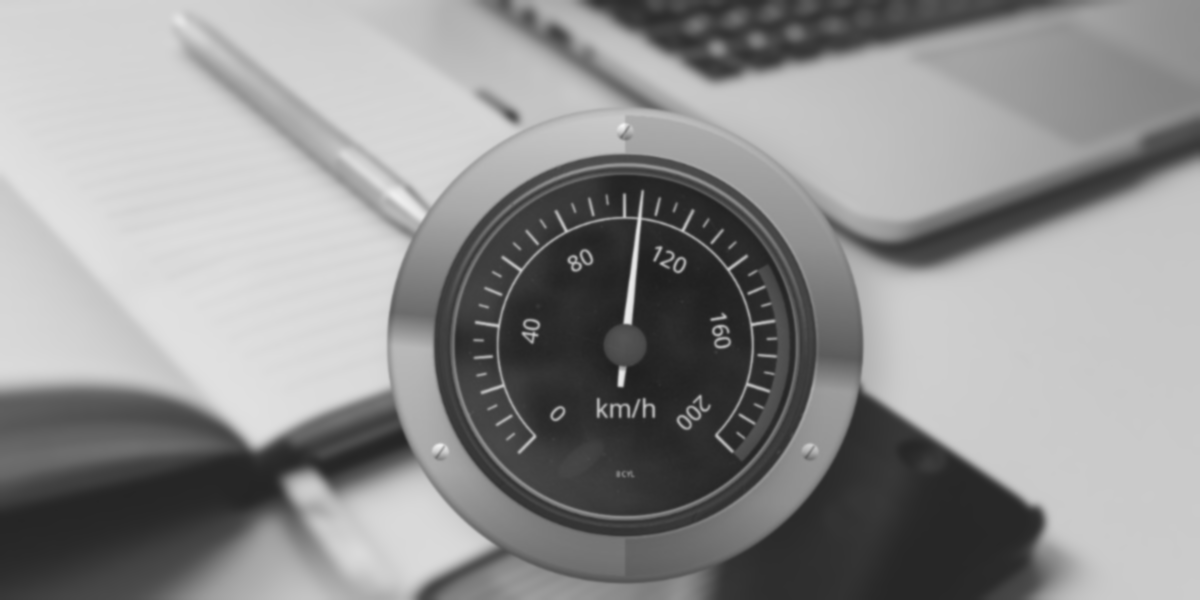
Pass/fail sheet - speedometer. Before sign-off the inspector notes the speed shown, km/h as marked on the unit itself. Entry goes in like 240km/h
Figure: 105km/h
